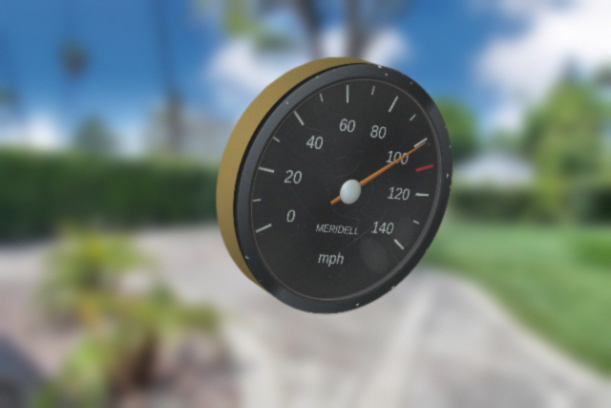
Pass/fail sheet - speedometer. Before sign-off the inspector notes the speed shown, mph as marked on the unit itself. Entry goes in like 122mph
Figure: 100mph
